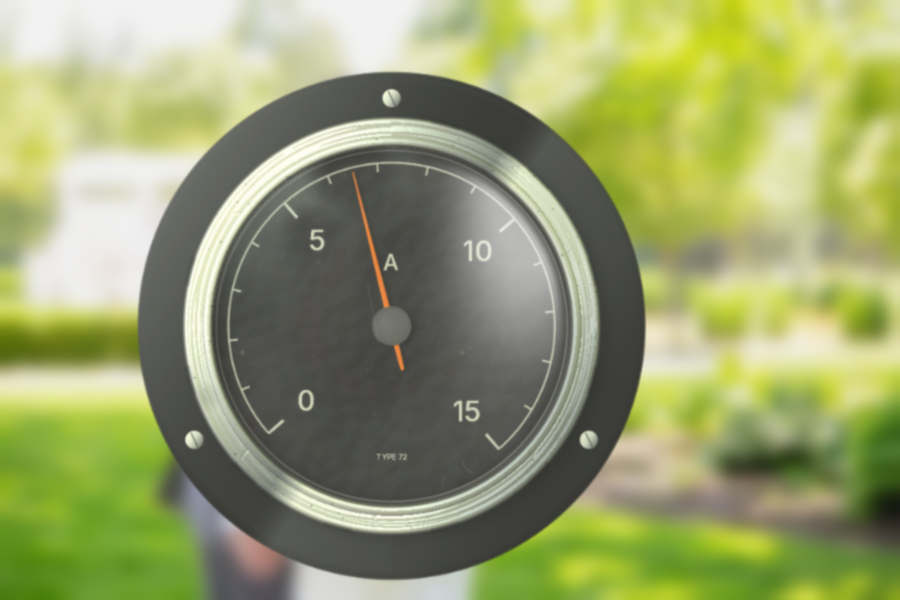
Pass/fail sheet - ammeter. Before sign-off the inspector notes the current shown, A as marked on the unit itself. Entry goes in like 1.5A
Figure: 6.5A
